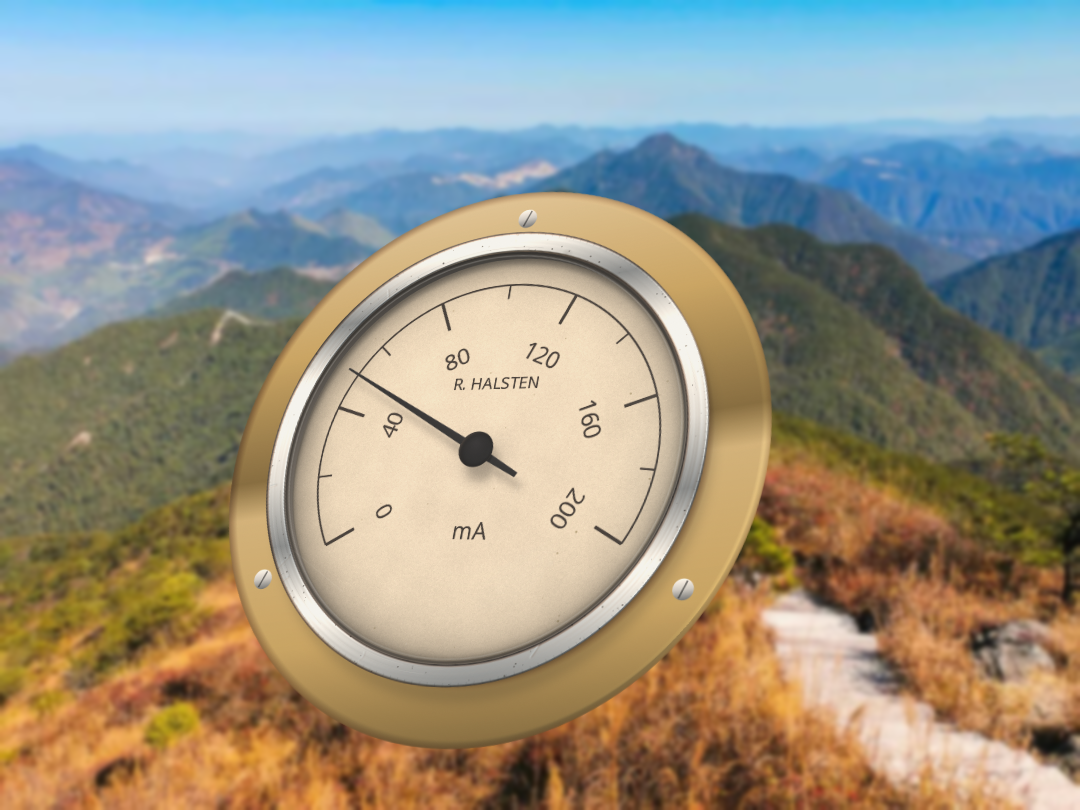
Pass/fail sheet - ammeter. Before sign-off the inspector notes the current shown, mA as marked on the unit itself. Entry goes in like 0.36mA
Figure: 50mA
